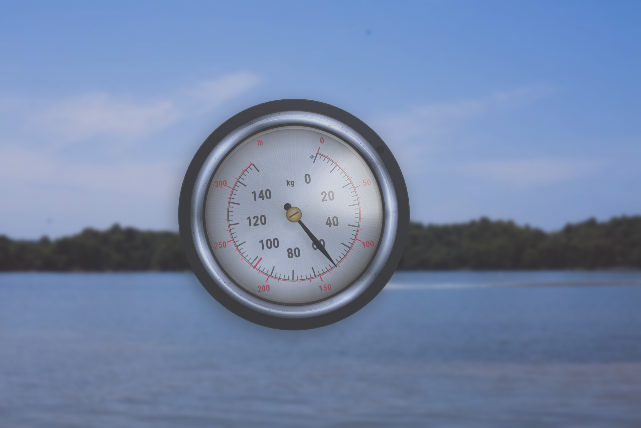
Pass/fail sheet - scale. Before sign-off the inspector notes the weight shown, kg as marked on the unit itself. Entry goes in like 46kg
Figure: 60kg
